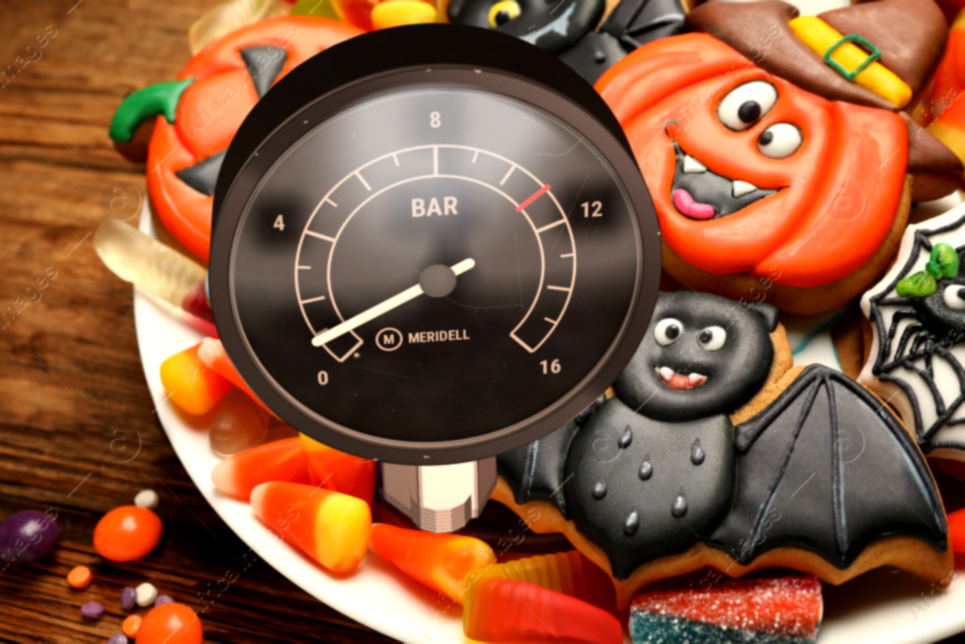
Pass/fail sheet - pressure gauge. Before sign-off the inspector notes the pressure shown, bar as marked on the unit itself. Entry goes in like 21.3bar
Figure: 1bar
